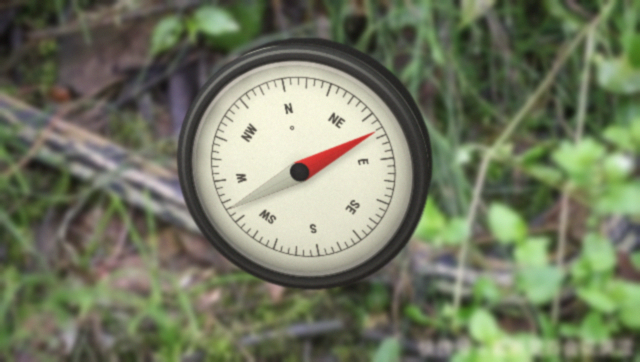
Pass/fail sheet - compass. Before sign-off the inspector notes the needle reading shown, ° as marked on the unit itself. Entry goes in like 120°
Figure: 70°
